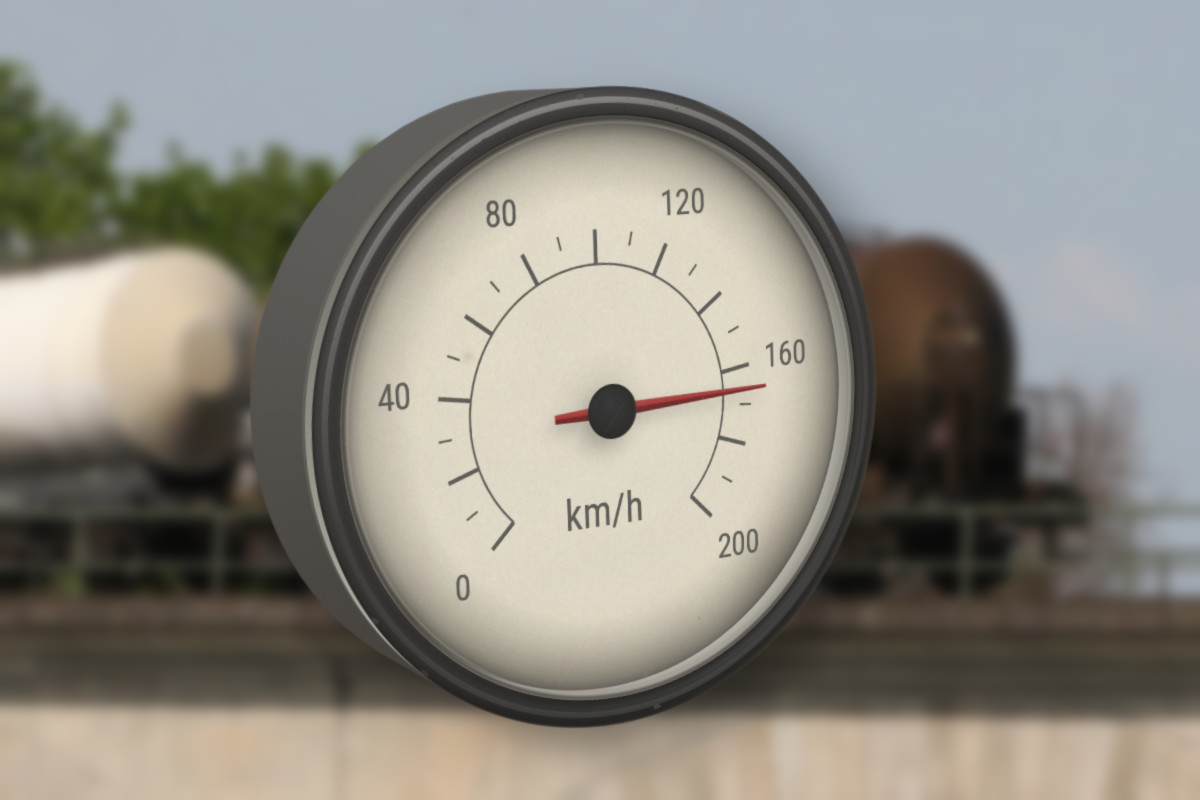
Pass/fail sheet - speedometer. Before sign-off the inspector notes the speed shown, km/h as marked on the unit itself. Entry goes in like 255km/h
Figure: 165km/h
